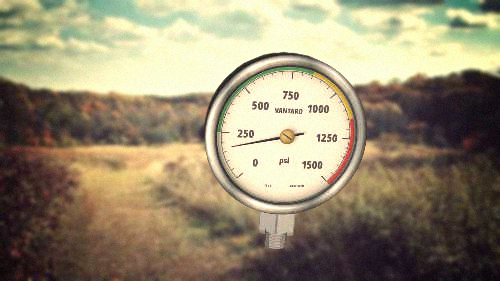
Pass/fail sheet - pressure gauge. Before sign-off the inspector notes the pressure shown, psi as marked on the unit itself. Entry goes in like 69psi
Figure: 175psi
